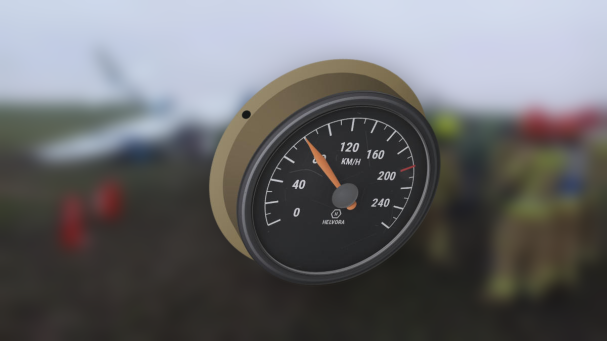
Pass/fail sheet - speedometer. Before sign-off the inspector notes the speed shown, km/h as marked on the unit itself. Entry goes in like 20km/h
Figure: 80km/h
